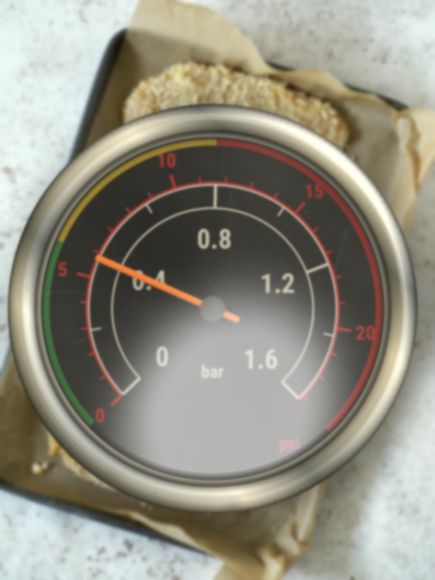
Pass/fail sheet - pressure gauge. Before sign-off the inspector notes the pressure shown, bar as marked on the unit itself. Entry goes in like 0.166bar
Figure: 0.4bar
